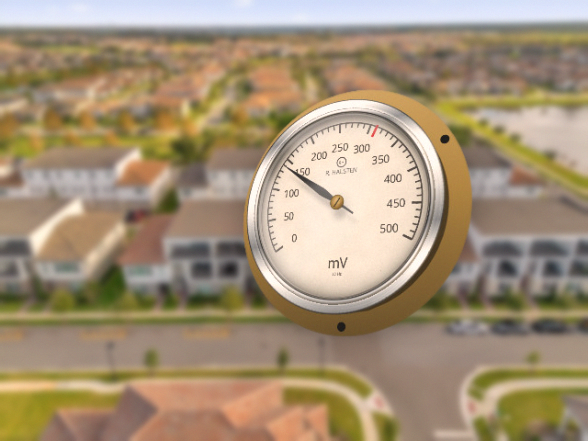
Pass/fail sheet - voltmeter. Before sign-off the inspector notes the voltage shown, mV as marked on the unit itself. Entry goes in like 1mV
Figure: 140mV
